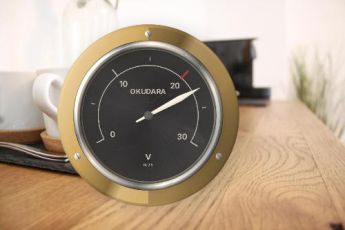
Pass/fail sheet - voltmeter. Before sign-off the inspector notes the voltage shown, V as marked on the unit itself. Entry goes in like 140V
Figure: 22.5V
